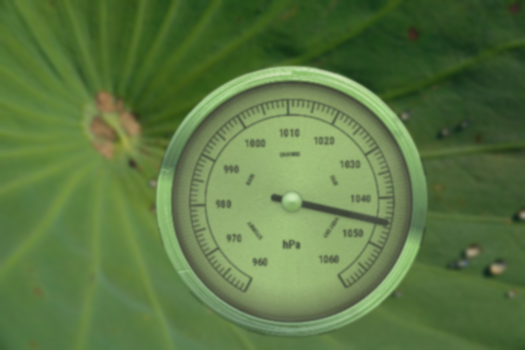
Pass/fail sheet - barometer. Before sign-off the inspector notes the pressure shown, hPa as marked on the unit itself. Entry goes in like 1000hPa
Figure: 1045hPa
